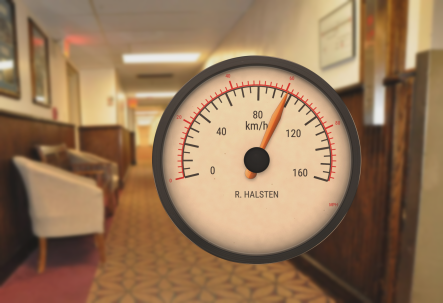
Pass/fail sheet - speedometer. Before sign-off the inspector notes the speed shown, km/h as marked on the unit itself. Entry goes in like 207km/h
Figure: 97.5km/h
